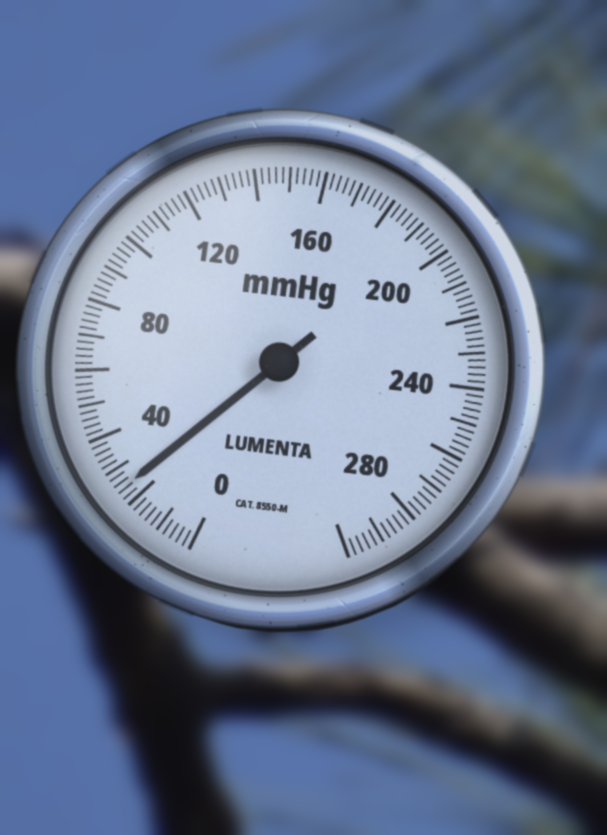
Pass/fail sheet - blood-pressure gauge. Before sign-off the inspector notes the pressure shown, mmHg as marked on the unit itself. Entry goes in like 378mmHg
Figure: 24mmHg
